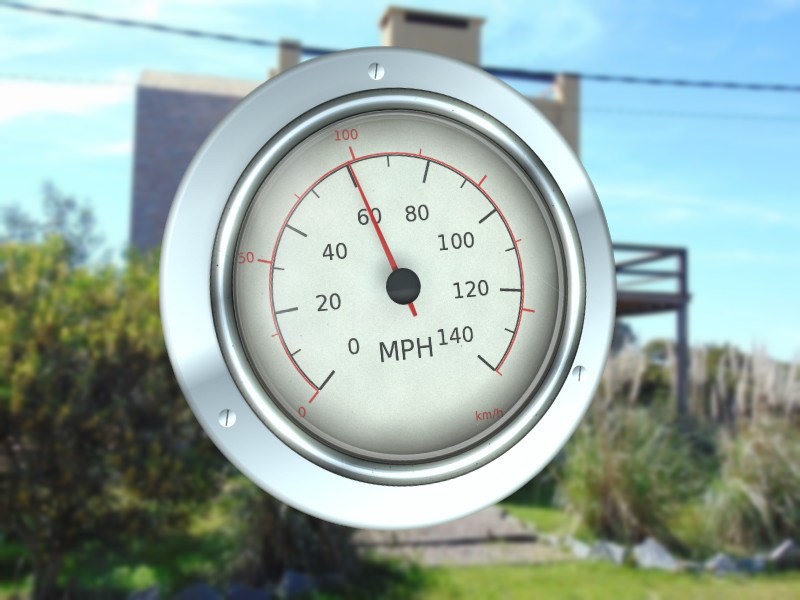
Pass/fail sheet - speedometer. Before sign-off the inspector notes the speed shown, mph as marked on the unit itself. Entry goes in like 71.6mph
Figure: 60mph
